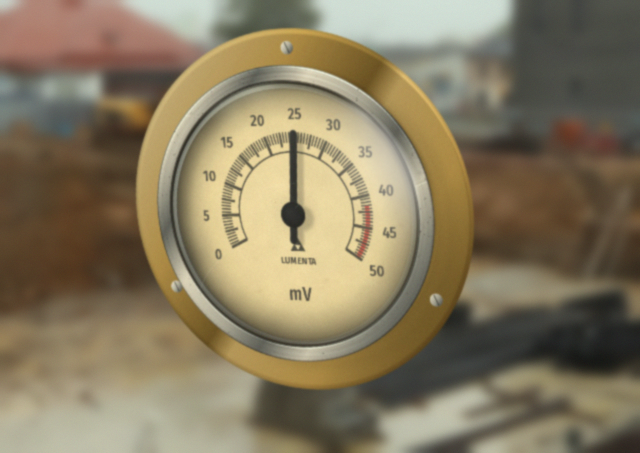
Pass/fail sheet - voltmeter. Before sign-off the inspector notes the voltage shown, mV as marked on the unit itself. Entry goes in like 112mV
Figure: 25mV
